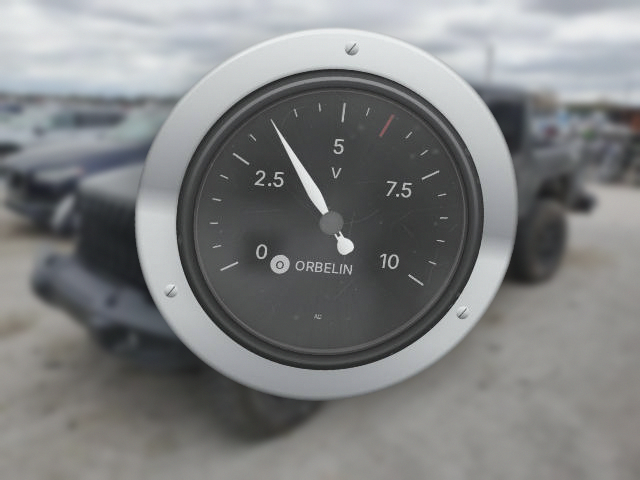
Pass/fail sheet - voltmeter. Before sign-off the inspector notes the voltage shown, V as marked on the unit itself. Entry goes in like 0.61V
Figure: 3.5V
